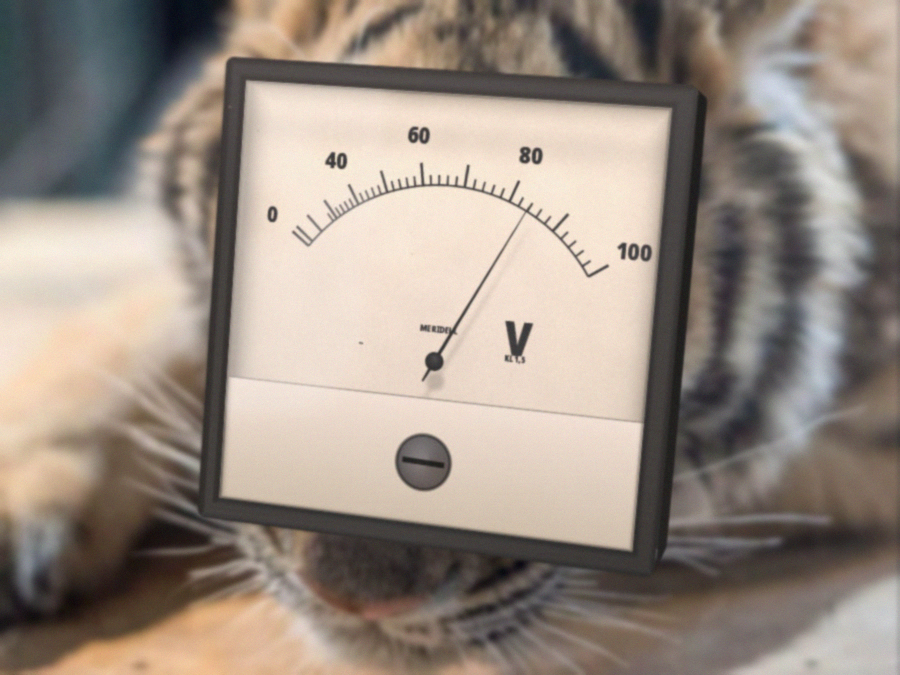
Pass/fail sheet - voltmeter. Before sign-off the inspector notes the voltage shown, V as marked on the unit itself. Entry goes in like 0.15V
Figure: 84V
